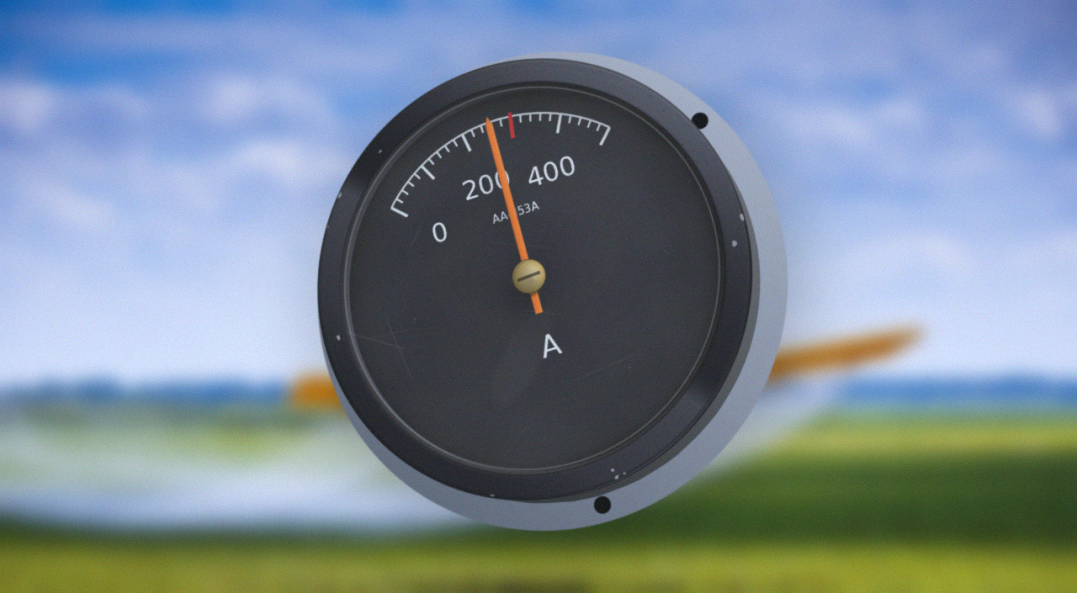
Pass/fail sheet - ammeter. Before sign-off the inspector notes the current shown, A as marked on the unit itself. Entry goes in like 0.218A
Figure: 260A
